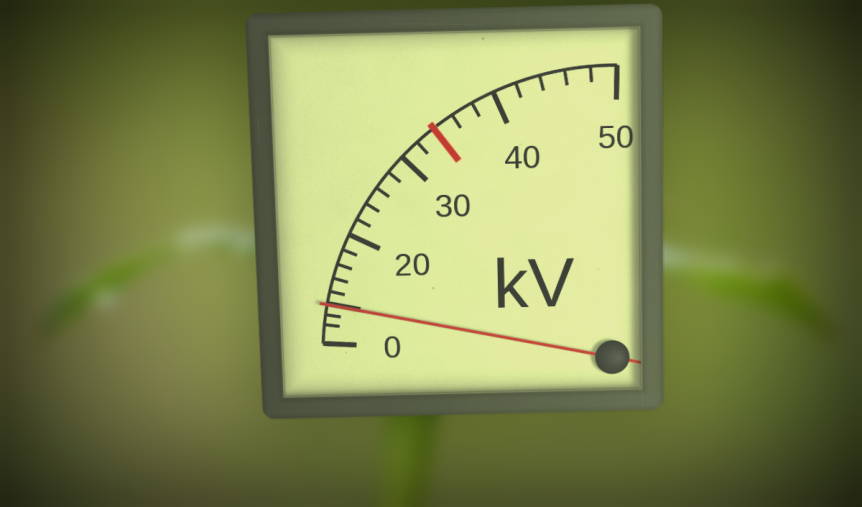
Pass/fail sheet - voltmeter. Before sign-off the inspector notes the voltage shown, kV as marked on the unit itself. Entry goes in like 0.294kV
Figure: 10kV
